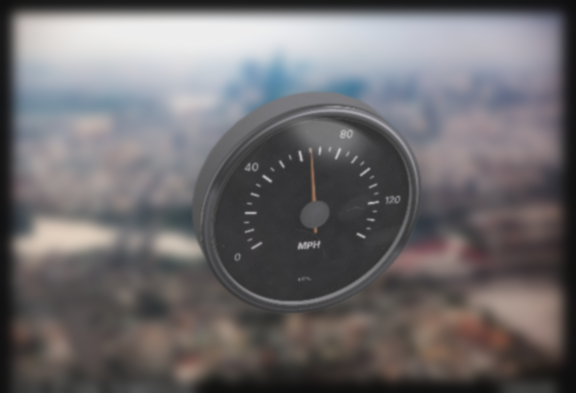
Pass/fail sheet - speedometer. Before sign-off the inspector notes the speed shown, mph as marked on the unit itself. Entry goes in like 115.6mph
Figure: 65mph
